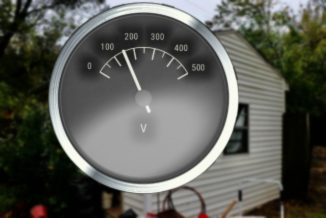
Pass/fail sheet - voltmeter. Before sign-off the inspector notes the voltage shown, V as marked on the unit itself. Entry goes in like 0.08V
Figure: 150V
